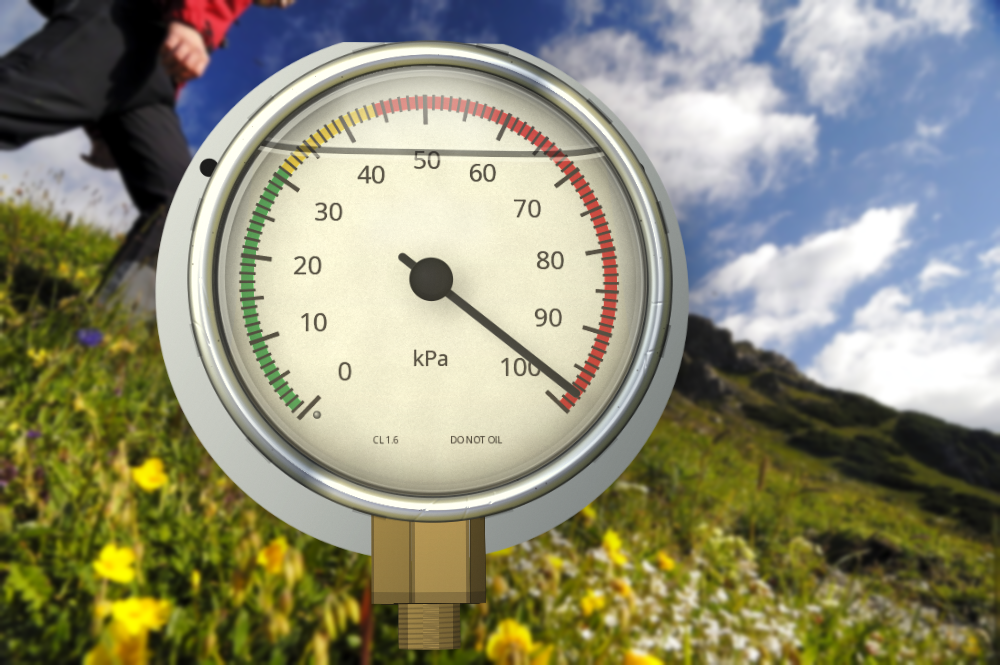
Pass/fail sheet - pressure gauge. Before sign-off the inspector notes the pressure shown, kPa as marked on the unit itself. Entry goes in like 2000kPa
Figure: 98kPa
